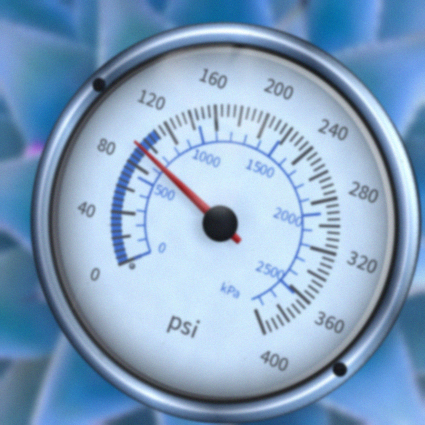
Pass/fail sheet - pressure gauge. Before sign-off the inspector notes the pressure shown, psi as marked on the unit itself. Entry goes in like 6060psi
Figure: 95psi
